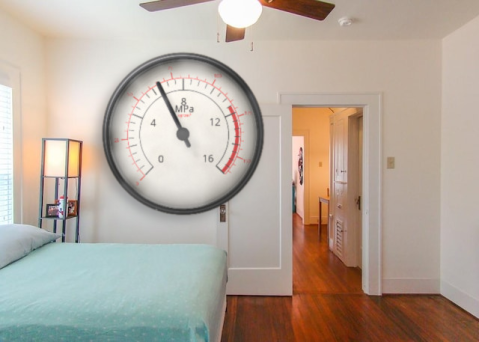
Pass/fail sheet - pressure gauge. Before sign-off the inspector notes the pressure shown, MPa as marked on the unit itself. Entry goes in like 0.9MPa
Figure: 6.5MPa
